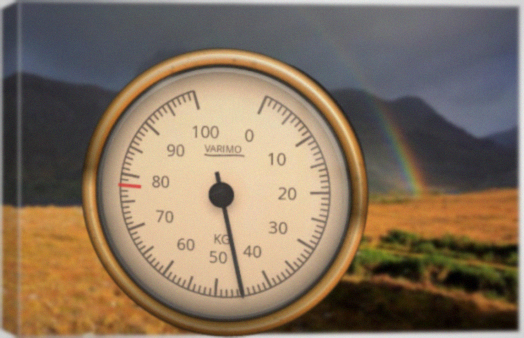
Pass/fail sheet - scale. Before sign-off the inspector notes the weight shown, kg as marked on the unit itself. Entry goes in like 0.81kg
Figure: 45kg
